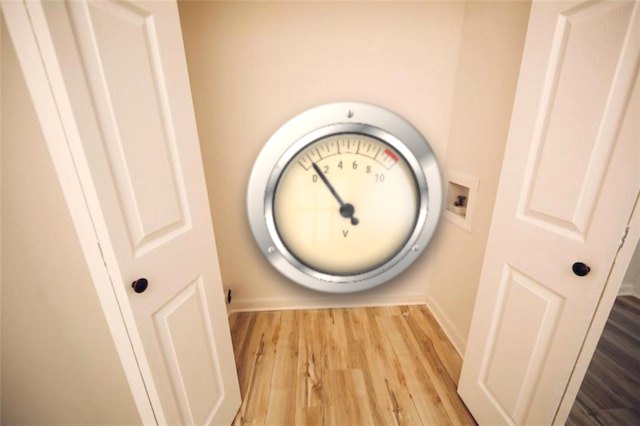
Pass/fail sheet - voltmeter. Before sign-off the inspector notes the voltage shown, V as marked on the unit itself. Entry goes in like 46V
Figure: 1V
